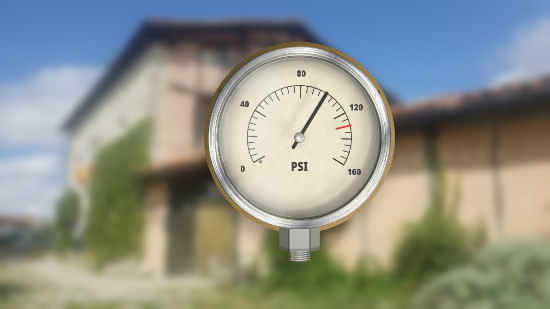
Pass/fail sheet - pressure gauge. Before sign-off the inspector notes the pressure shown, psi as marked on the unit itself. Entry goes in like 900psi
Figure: 100psi
